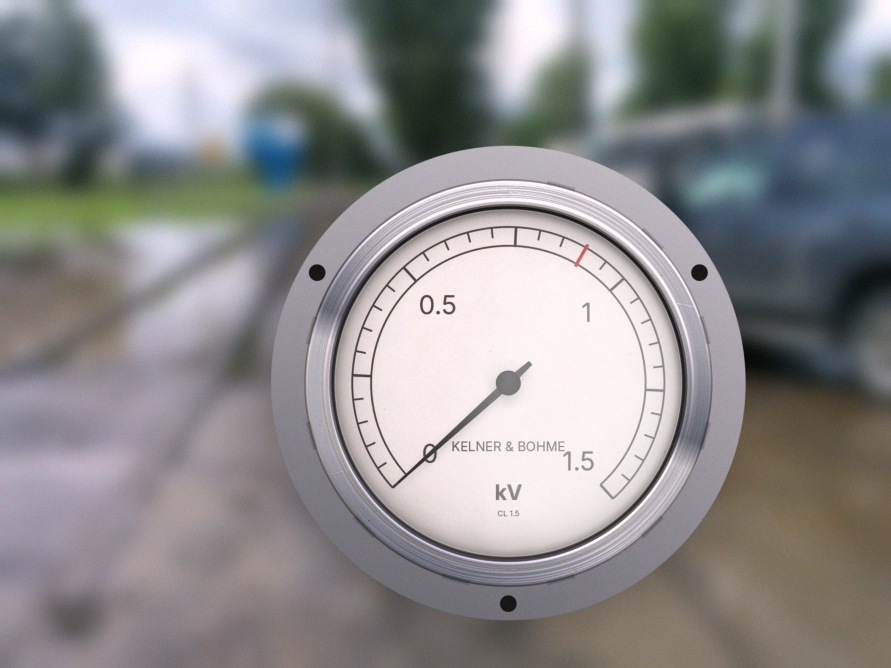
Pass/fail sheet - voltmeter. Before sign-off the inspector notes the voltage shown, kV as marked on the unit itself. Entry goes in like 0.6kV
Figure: 0kV
